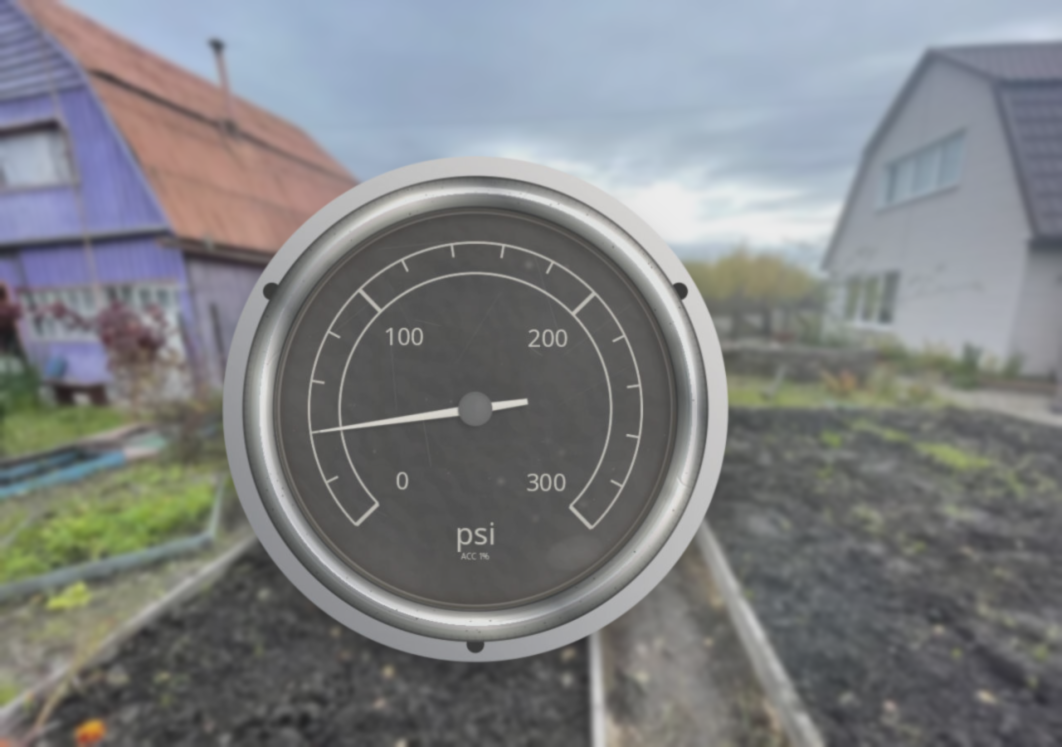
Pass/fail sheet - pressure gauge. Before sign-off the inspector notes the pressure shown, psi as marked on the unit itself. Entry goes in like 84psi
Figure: 40psi
